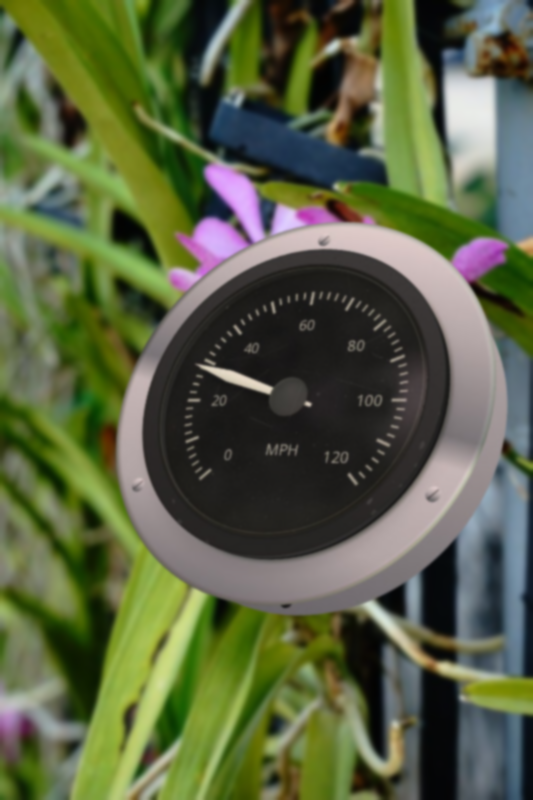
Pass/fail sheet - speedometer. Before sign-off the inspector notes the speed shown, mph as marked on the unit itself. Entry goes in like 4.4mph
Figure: 28mph
